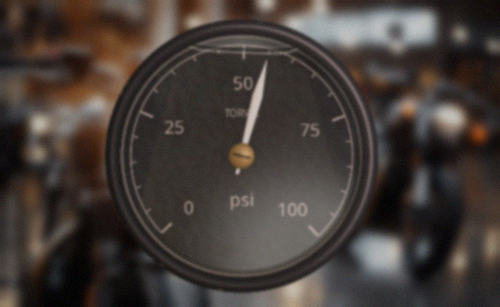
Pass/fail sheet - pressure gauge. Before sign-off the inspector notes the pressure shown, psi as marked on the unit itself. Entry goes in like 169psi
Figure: 55psi
